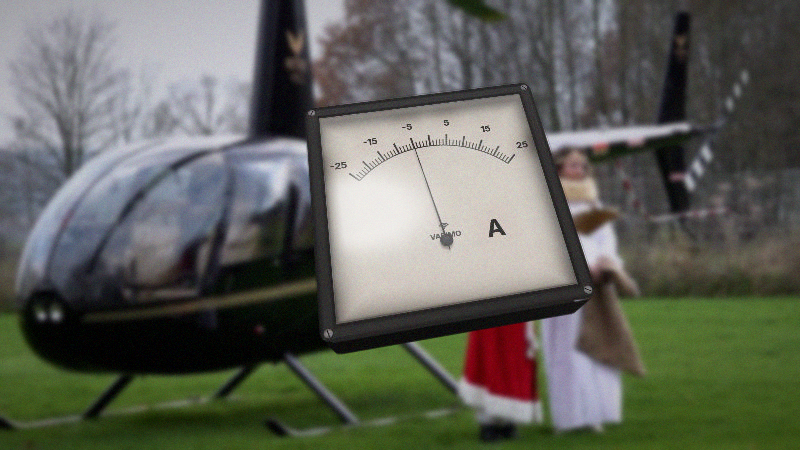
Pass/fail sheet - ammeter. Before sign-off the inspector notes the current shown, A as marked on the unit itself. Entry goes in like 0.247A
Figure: -5A
